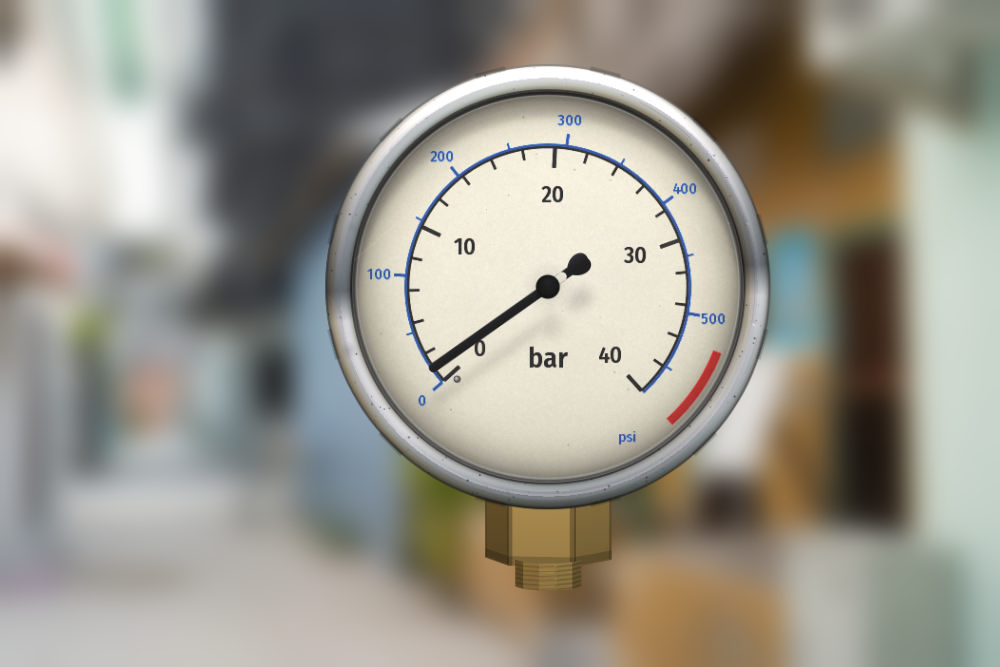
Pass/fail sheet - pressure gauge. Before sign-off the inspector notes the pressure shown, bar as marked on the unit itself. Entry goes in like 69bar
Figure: 1bar
